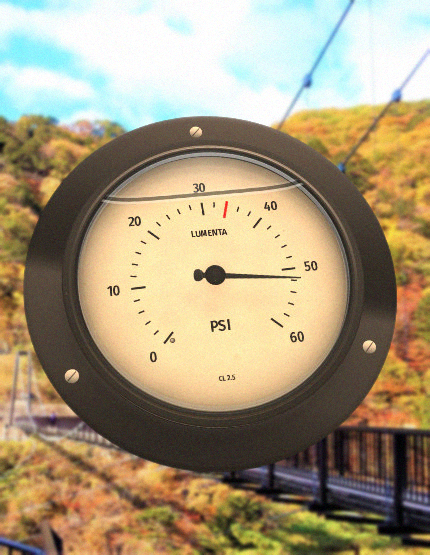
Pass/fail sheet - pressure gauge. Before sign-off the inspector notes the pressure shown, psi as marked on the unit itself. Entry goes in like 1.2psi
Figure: 52psi
